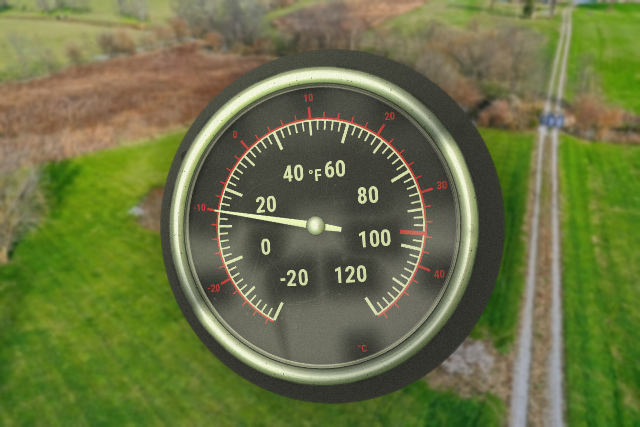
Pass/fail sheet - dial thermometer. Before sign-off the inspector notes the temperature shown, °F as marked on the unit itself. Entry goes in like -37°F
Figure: 14°F
